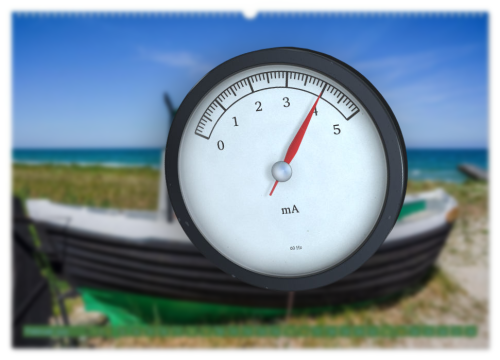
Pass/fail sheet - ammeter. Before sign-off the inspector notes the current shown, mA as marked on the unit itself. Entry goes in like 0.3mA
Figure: 4mA
